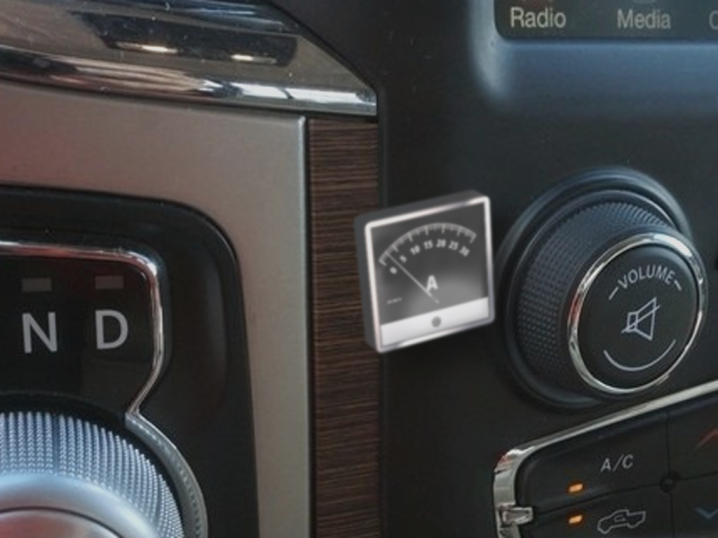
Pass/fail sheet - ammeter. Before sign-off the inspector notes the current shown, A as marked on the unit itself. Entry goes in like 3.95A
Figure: 2.5A
